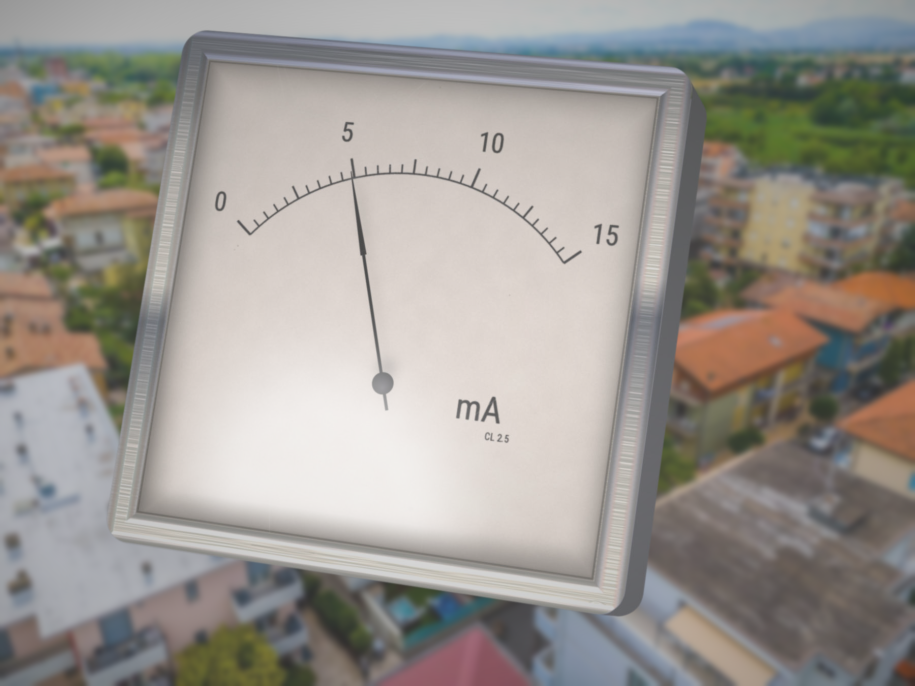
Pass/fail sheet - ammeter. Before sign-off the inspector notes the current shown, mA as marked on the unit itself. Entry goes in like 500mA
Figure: 5mA
